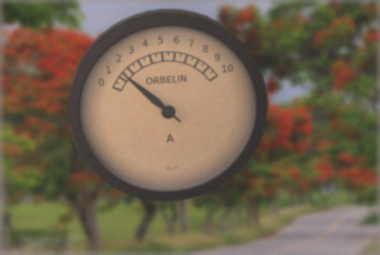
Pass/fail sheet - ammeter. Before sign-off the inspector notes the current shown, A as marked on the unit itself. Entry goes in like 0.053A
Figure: 1.5A
